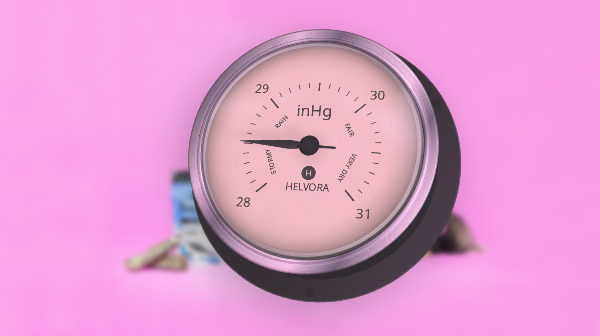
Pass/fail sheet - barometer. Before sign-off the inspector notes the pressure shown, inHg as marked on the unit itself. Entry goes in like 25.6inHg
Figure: 28.5inHg
